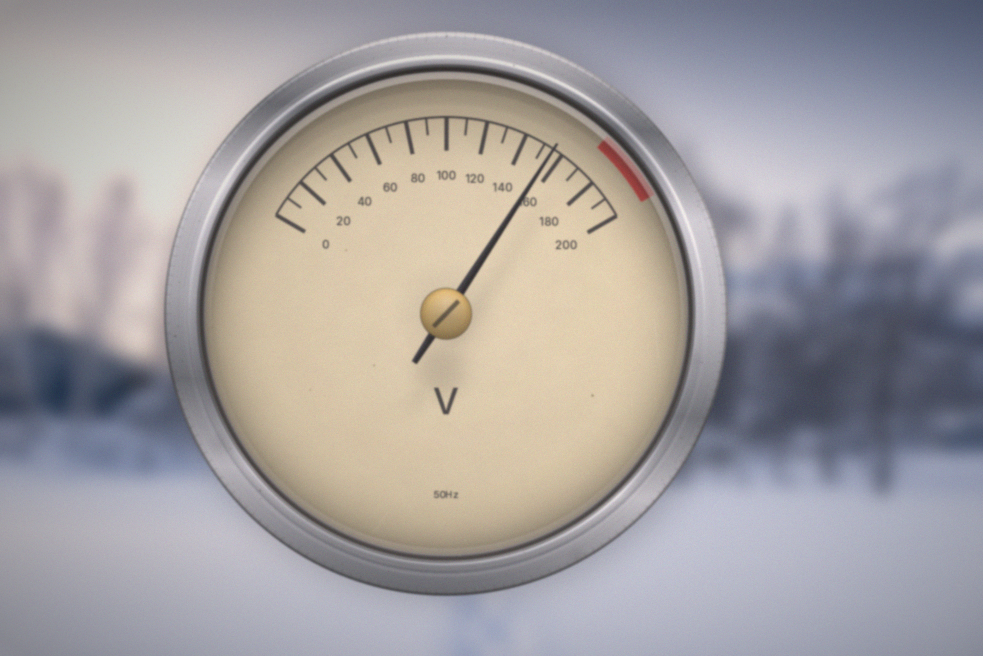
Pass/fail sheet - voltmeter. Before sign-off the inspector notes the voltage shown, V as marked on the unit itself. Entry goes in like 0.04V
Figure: 155V
